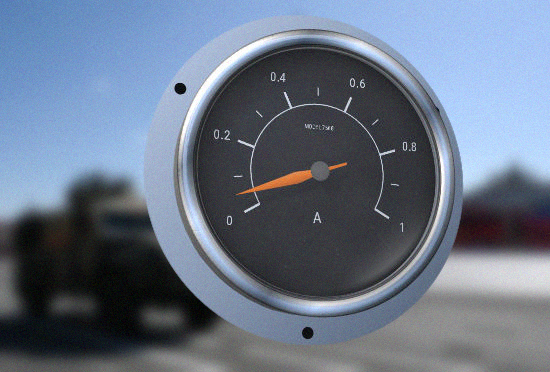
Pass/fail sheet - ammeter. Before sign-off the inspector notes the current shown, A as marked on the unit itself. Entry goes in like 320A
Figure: 0.05A
